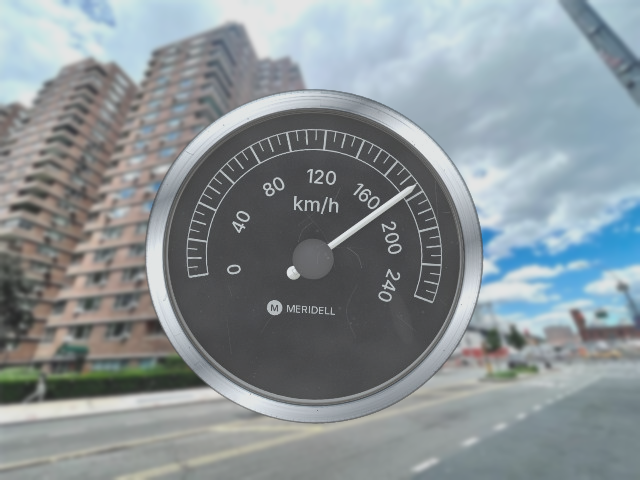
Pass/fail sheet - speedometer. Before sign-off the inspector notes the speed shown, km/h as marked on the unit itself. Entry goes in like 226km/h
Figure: 175km/h
